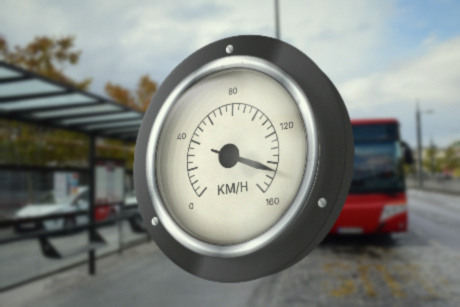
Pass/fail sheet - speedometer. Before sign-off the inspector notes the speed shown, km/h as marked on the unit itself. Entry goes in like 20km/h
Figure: 145km/h
